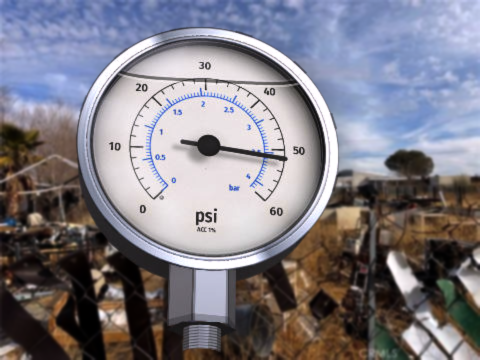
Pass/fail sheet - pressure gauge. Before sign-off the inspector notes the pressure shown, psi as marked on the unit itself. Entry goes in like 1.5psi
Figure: 52psi
